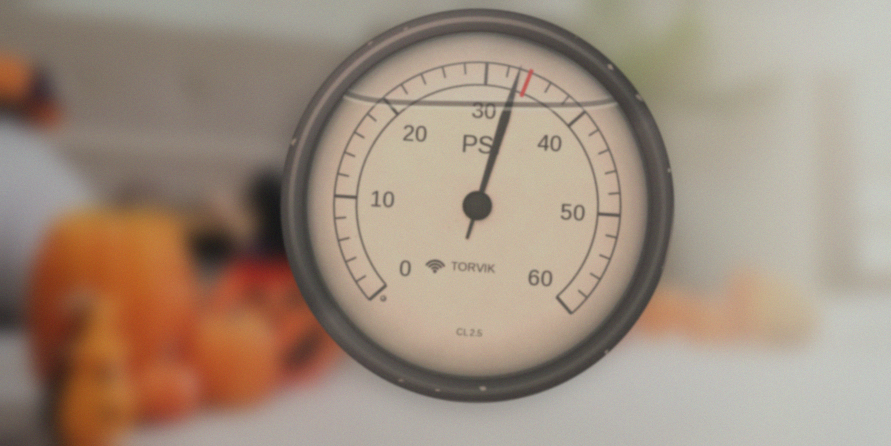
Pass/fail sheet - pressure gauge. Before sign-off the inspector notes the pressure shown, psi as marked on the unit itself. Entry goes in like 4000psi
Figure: 33psi
